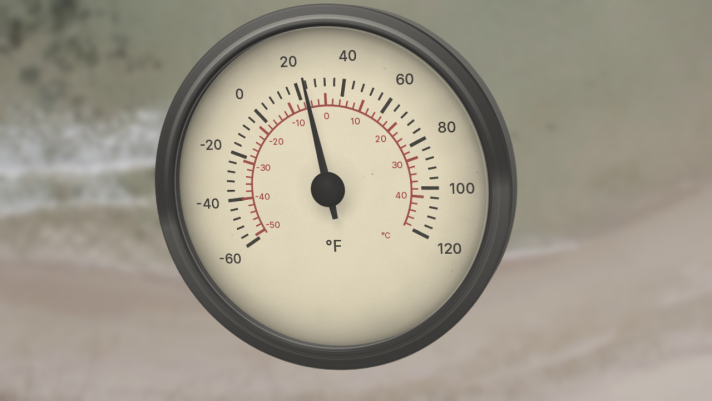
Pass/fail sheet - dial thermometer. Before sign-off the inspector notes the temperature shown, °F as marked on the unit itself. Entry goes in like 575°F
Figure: 24°F
